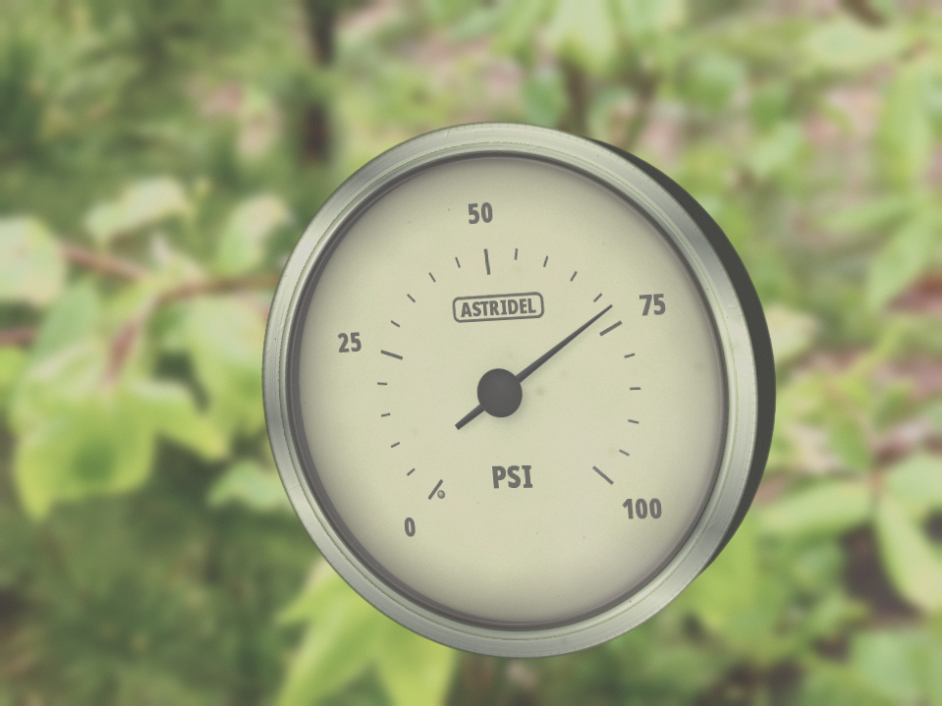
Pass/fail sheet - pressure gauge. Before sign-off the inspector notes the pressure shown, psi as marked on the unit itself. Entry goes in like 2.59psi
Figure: 72.5psi
